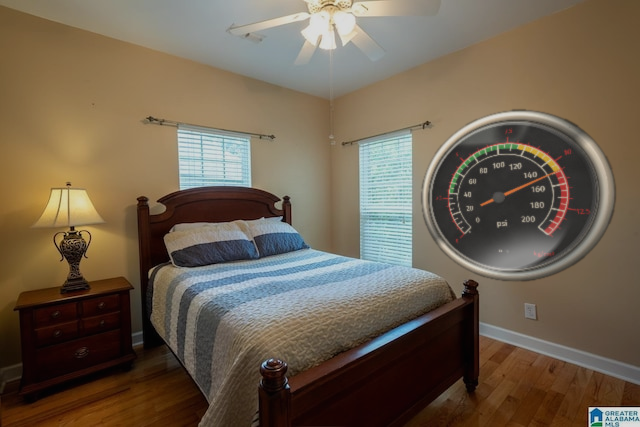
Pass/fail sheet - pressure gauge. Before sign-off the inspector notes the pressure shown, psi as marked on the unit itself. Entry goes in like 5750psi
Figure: 150psi
